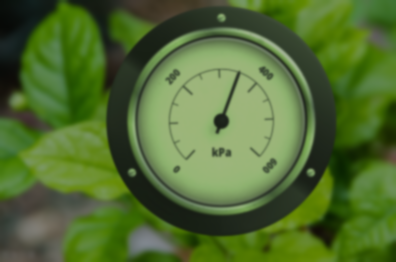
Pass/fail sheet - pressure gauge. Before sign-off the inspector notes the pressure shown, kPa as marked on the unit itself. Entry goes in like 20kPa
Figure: 350kPa
